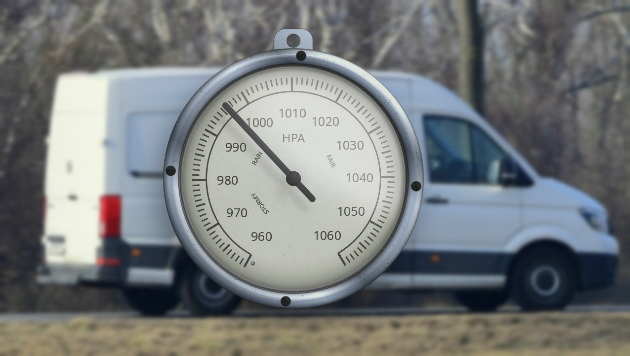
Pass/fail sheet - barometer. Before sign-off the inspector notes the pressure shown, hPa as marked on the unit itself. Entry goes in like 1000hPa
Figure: 996hPa
